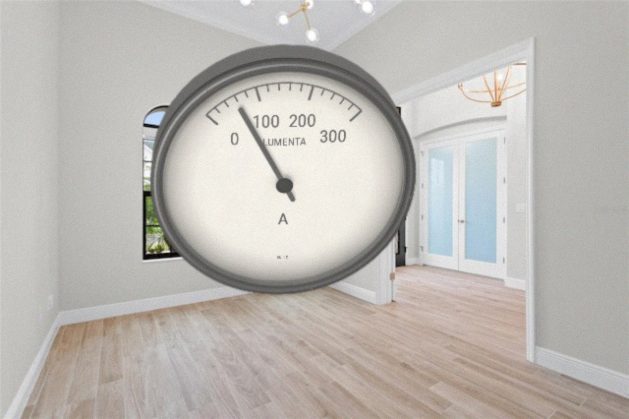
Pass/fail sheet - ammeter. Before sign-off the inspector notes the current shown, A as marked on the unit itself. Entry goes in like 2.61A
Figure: 60A
